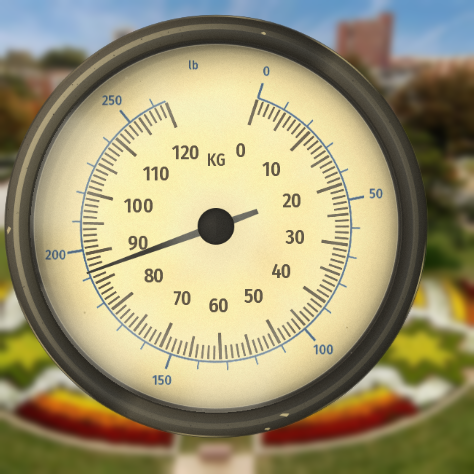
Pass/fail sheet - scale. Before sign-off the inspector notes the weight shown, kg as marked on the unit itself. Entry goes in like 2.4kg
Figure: 87kg
